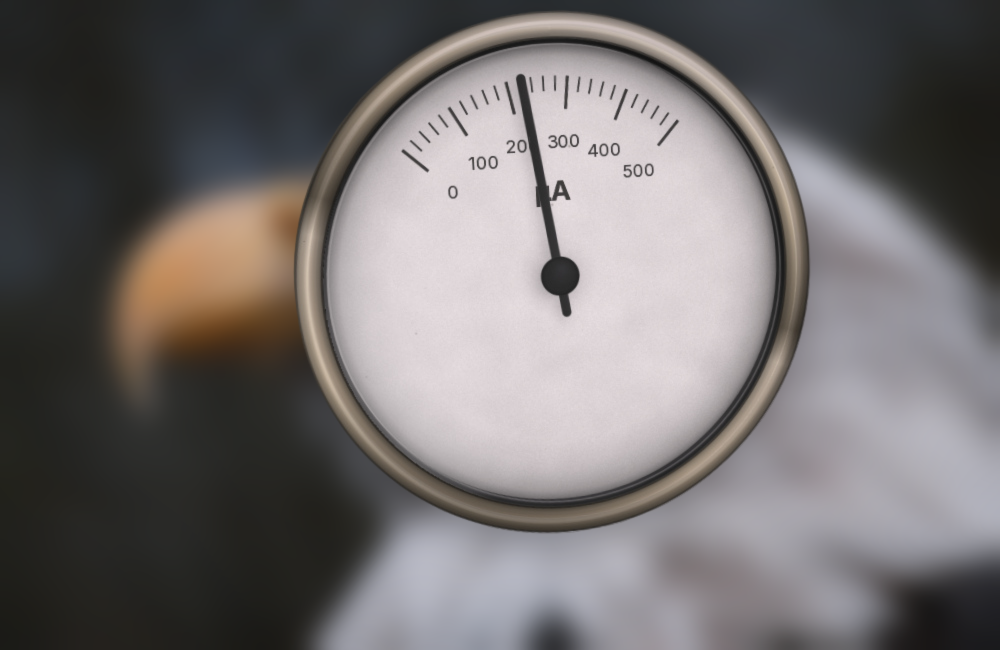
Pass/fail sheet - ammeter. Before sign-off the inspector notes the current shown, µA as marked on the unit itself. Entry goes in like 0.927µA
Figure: 220µA
